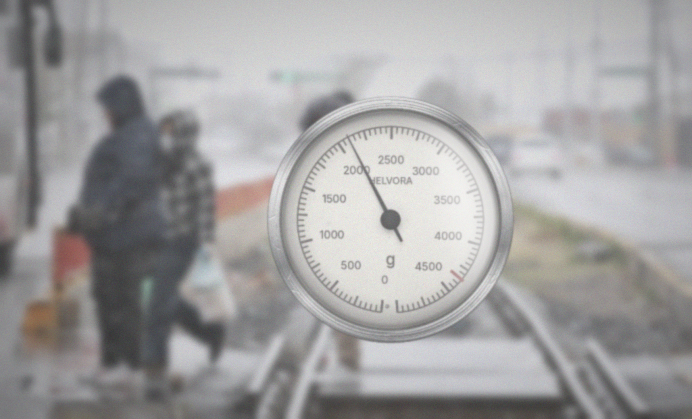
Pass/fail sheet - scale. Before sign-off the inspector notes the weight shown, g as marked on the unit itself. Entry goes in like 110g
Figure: 2100g
